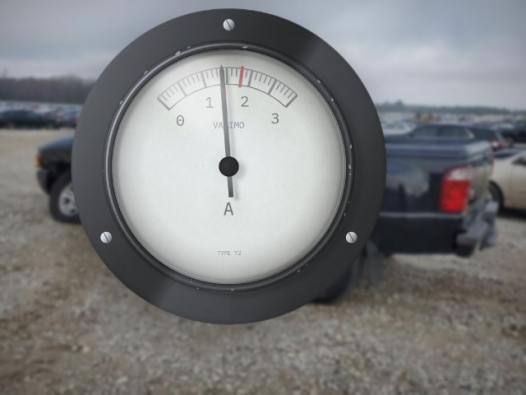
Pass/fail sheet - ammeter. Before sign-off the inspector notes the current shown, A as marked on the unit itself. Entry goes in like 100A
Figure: 1.4A
